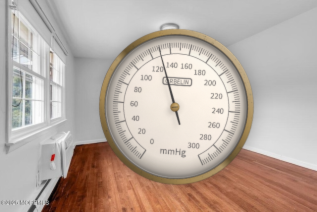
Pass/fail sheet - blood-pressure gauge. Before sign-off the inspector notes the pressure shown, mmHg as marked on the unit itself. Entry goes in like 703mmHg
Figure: 130mmHg
